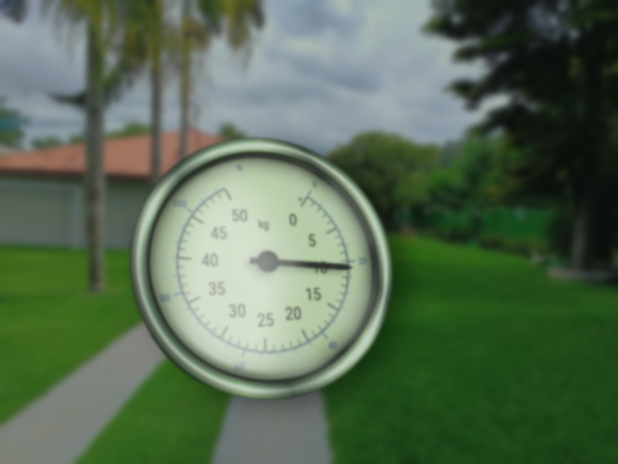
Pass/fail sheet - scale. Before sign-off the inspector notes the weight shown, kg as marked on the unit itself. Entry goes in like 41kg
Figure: 10kg
